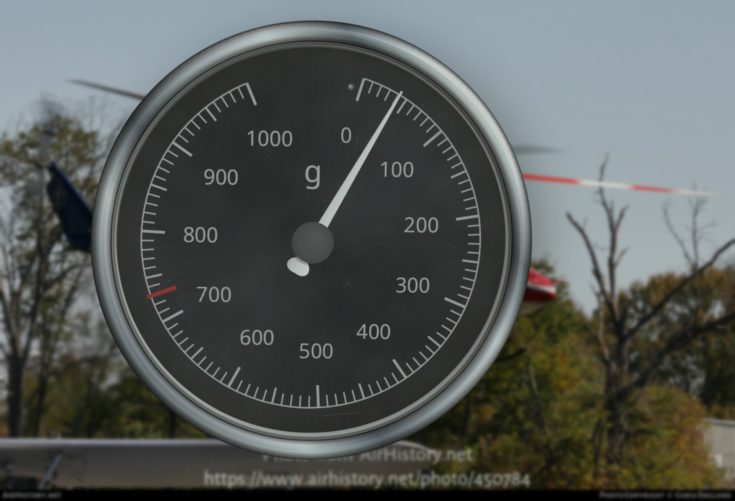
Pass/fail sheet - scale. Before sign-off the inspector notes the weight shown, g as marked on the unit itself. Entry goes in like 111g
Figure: 40g
